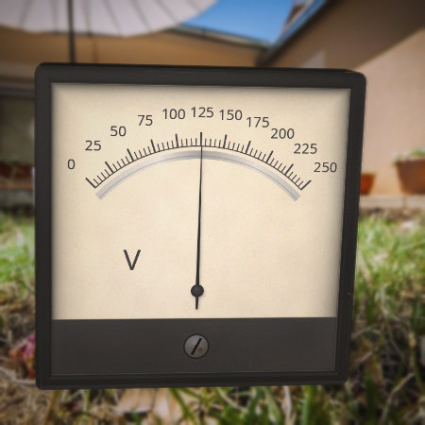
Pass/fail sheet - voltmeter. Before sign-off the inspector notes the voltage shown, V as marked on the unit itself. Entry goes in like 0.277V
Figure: 125V
